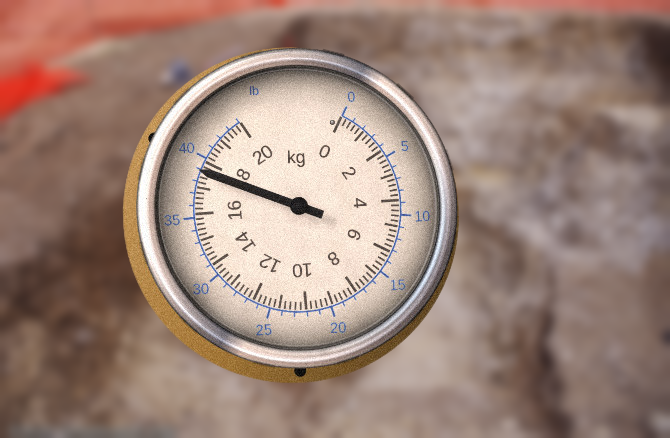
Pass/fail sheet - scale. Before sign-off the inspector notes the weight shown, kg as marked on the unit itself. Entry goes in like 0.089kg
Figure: 17.6kg
